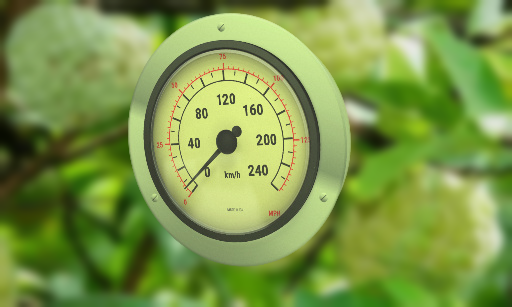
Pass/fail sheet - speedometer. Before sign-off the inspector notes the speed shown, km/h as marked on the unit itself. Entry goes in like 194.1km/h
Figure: 5km/h
